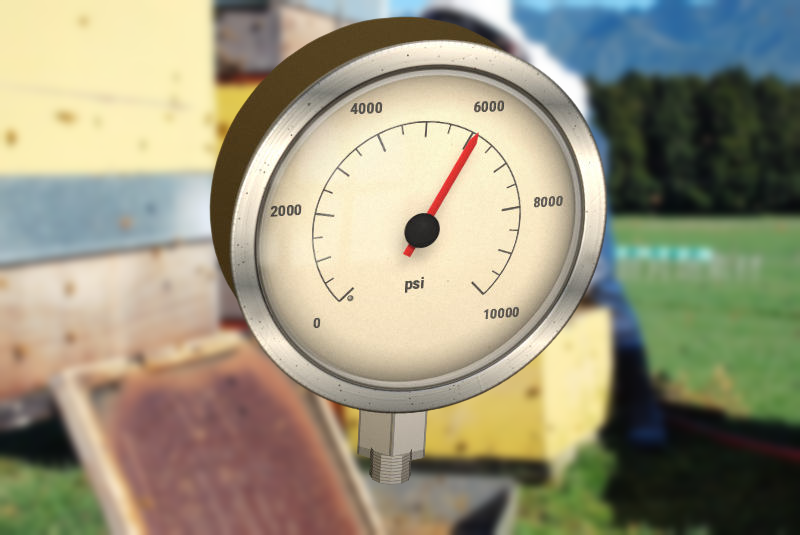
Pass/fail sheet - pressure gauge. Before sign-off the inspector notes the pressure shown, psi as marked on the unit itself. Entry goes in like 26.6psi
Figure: 6000psi
